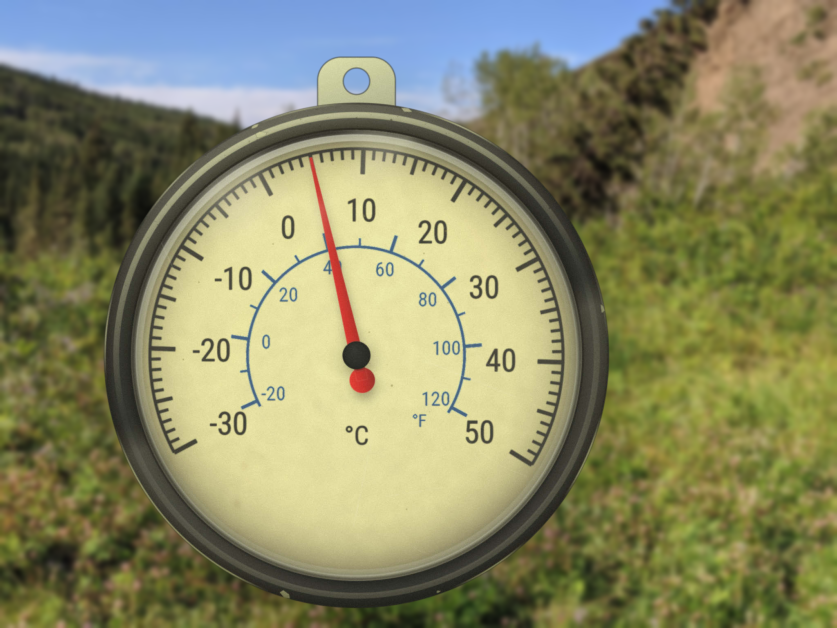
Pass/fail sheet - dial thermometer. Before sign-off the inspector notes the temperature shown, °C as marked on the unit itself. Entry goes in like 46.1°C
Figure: 5°C
